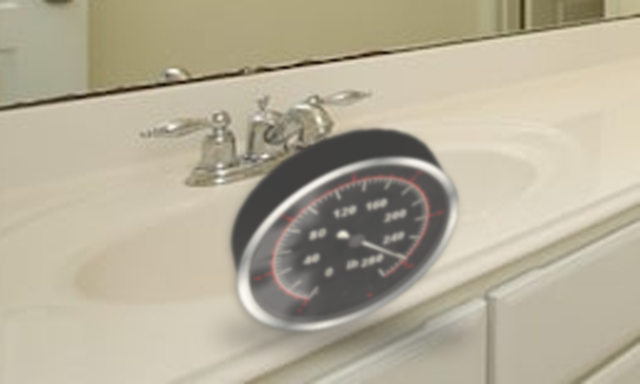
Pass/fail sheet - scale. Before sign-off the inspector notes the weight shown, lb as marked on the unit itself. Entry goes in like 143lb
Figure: 260lb
